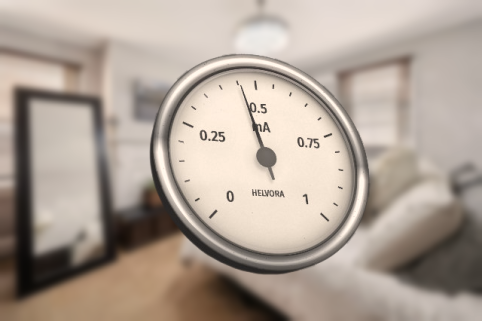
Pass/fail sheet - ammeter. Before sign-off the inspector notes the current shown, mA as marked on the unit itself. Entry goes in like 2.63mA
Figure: 0.45mA
